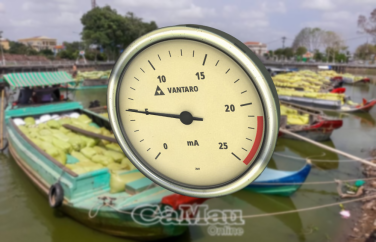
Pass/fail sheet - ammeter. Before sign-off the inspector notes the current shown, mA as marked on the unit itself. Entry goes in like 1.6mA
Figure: 5mA
